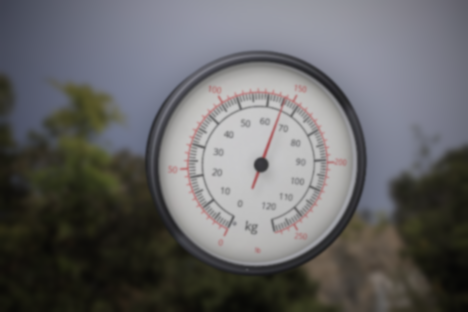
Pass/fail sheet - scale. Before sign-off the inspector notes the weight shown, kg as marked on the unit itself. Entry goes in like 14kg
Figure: 65kg
